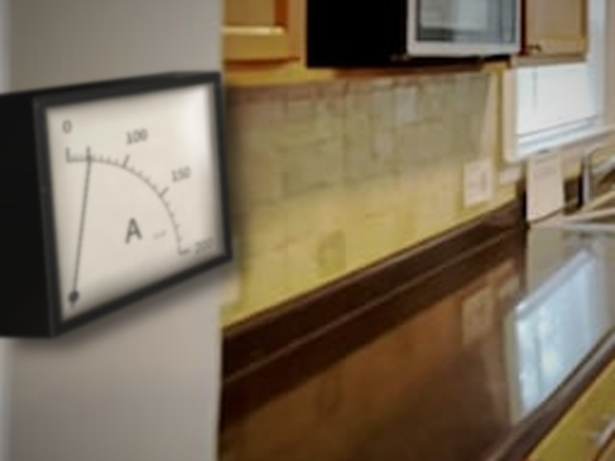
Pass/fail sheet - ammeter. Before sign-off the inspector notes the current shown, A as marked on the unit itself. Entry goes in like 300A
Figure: 50A
